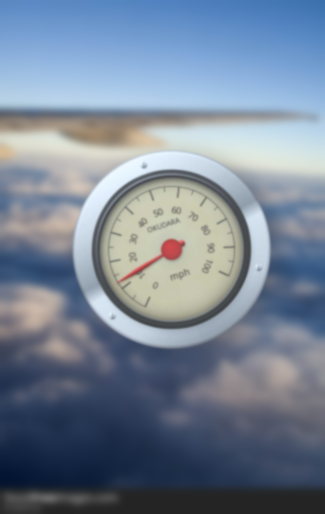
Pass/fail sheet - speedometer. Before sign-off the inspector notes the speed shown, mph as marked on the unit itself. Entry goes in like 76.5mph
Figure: 12.5mph
